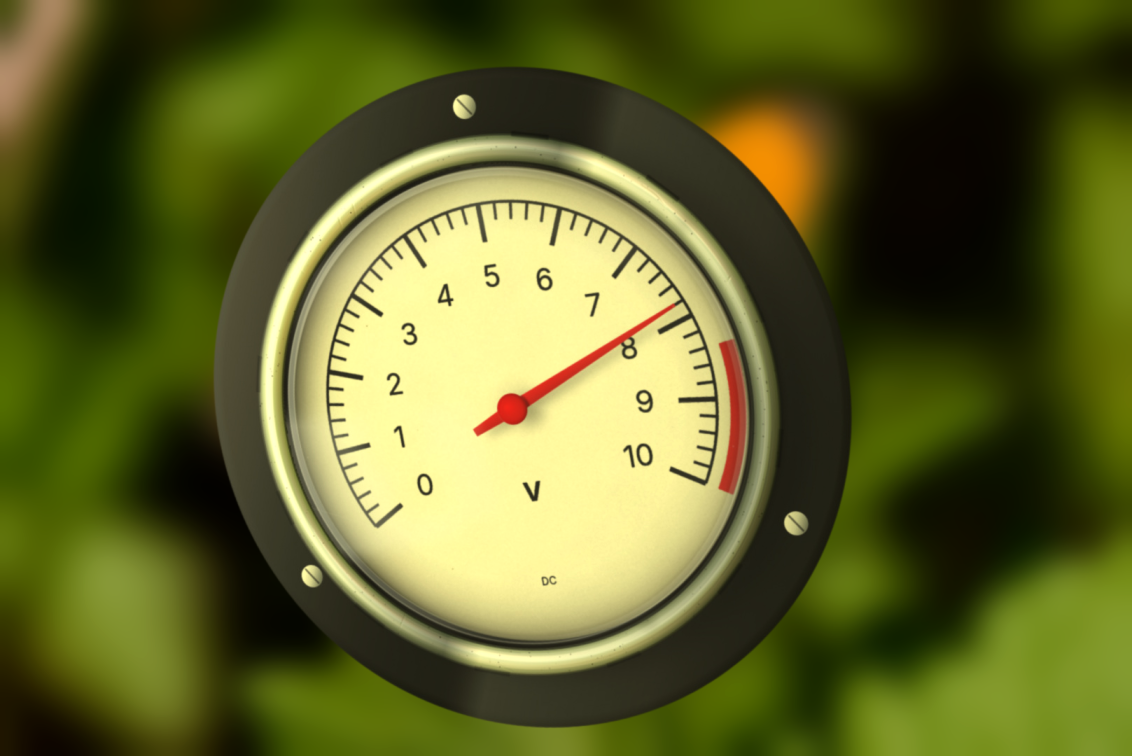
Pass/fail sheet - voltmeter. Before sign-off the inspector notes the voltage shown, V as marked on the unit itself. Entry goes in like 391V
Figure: 7.8V
